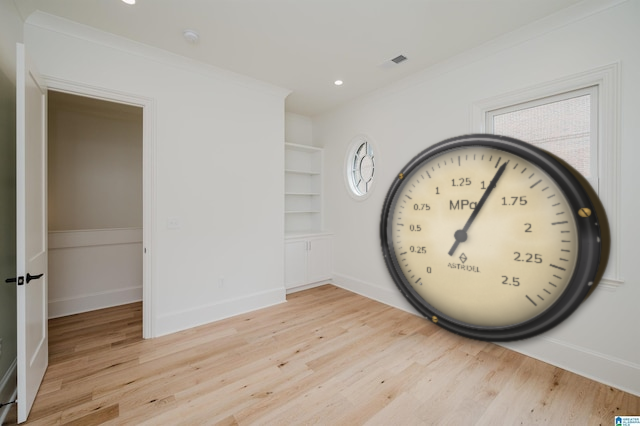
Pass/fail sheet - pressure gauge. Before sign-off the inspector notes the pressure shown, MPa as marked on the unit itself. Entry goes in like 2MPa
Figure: 1.55MPa
